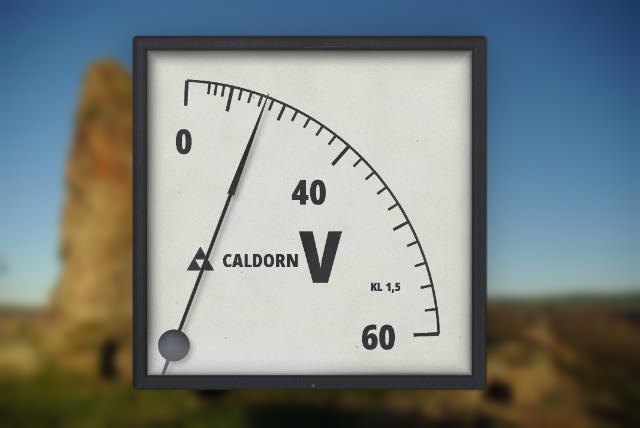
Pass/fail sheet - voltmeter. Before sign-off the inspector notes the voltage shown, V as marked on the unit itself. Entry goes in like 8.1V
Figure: 27V
